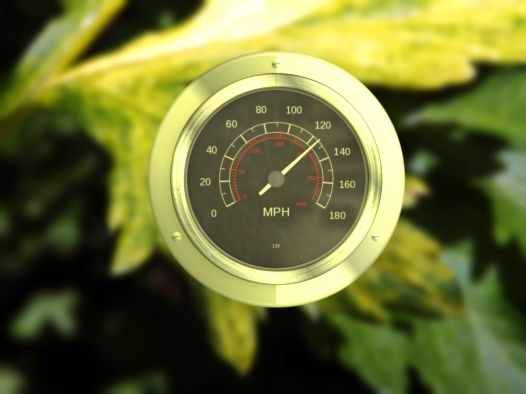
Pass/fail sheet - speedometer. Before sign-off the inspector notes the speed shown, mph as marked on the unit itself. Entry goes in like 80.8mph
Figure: 125mph
